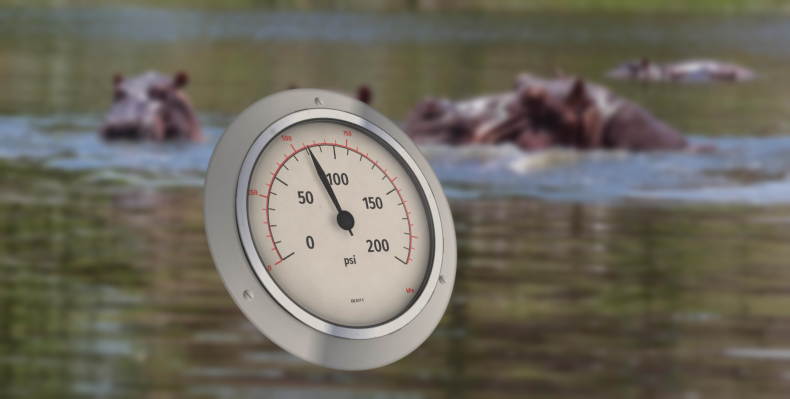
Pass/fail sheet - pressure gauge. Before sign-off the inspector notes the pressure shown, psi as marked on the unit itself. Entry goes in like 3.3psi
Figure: 80psi
